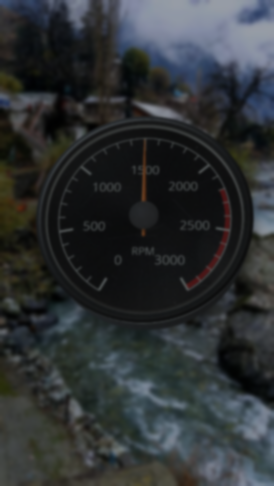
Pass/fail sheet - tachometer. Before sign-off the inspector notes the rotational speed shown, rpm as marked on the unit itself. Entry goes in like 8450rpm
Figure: 1500rpm
